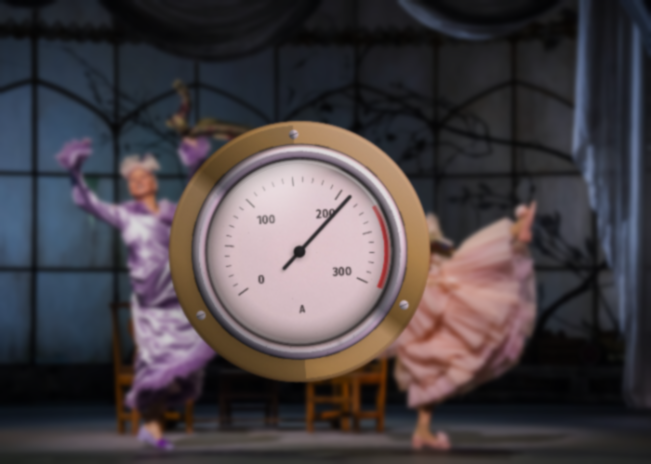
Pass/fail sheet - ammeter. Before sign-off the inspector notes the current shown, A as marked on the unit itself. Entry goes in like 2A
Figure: 210A
